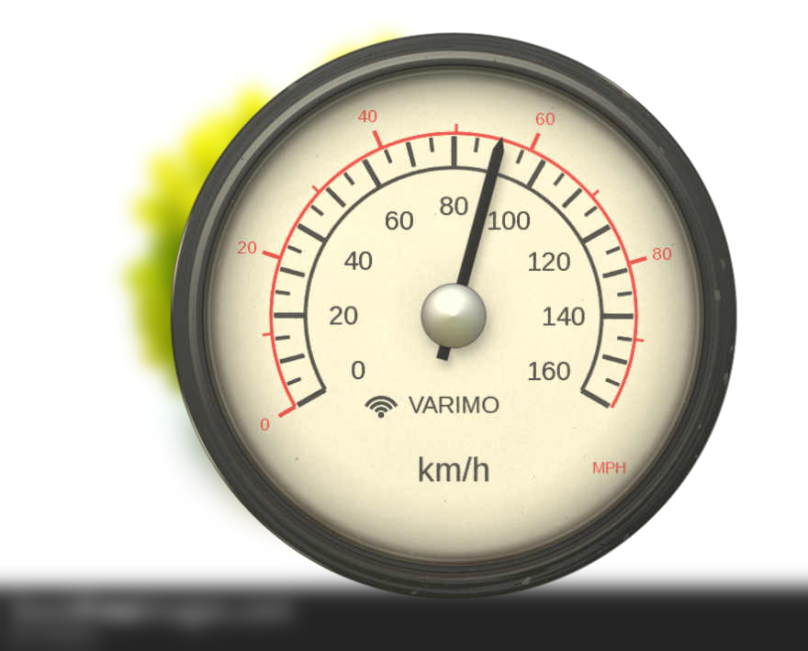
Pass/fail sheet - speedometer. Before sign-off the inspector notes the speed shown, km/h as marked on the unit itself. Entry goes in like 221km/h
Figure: 90km/h
